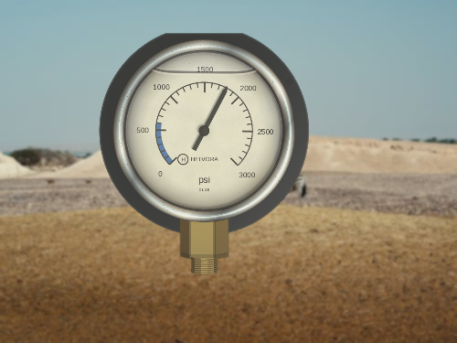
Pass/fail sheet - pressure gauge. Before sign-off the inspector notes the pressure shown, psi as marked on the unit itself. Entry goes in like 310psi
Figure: 1800psi
